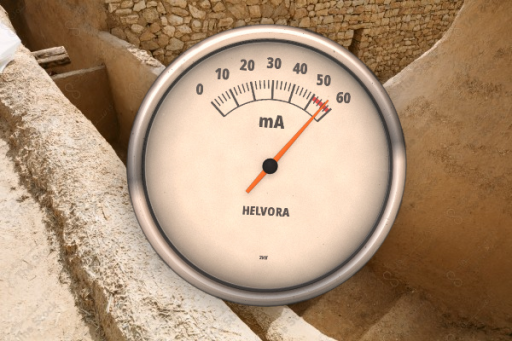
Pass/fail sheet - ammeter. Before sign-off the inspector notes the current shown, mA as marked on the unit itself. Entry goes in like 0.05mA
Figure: 56mA
